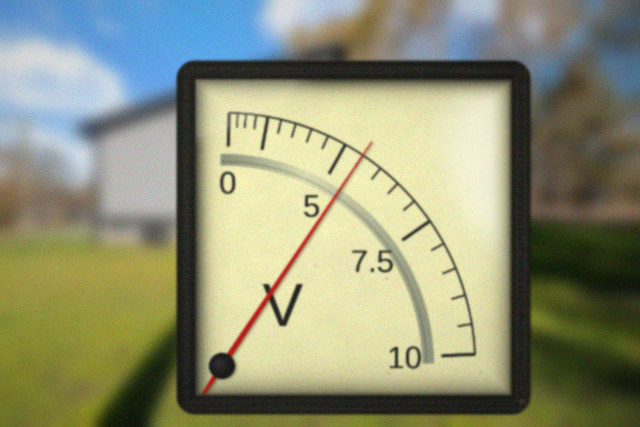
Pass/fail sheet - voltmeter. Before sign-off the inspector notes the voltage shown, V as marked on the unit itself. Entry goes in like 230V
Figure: 5.5V
